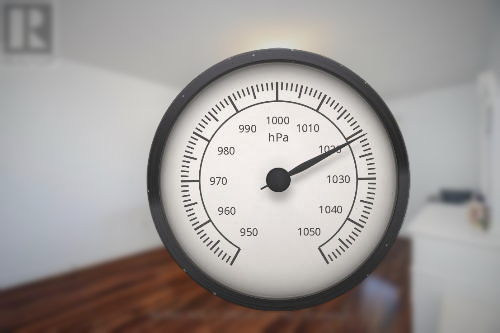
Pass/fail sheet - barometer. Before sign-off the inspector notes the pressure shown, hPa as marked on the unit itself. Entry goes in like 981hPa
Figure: 1021hPa
